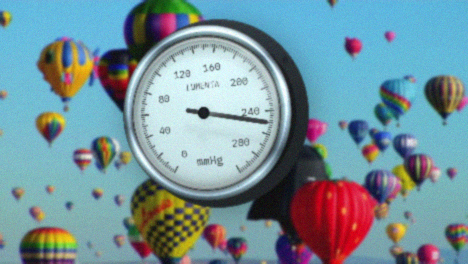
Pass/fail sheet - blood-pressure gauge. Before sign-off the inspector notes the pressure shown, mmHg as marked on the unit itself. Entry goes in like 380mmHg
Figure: 250mmHg
